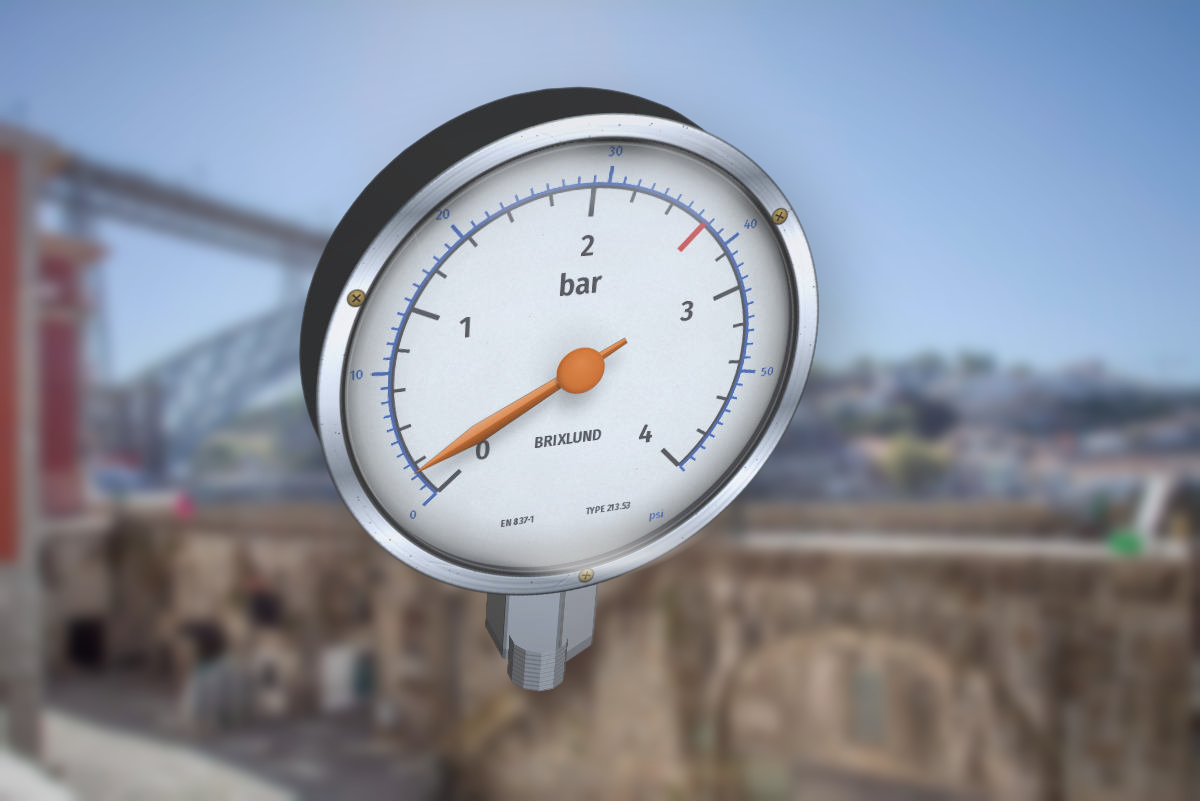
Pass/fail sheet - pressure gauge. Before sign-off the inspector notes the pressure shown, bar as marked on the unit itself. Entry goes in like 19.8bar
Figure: 0.2bar
